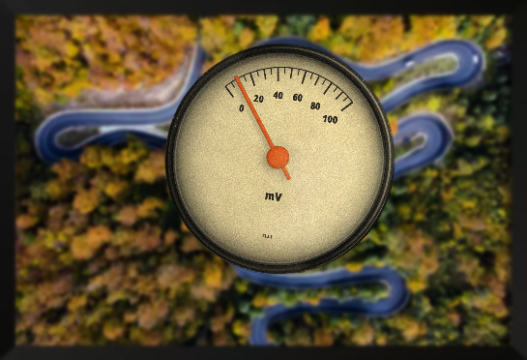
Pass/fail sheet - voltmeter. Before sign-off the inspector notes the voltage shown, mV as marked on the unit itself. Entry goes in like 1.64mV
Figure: 10mV
